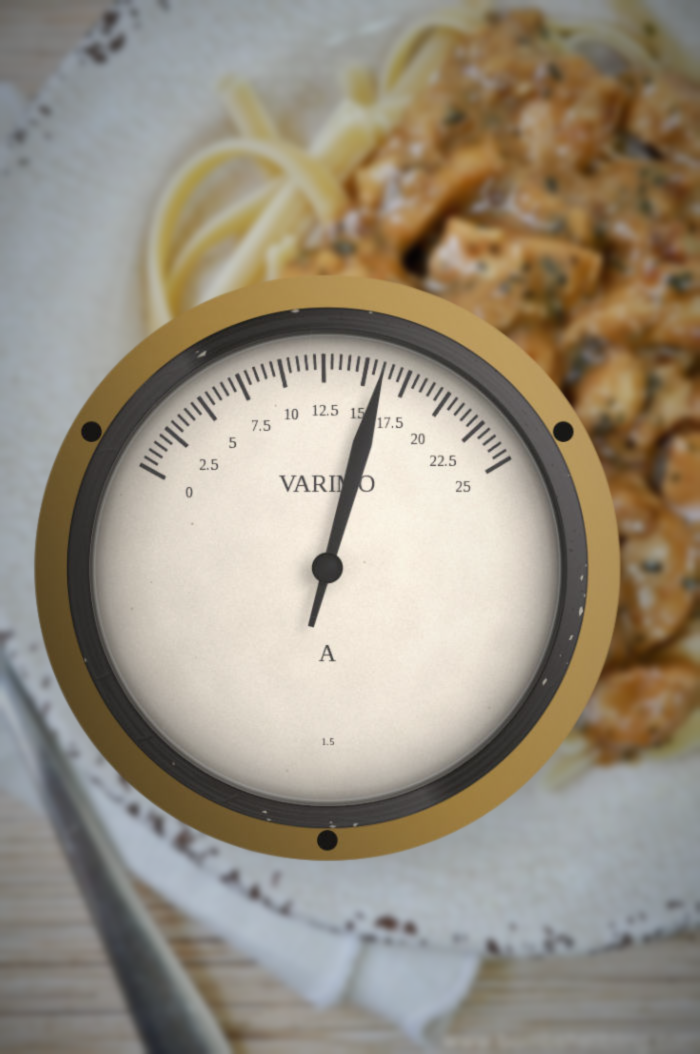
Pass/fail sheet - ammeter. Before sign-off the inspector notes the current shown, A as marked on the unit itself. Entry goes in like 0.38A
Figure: 16A
